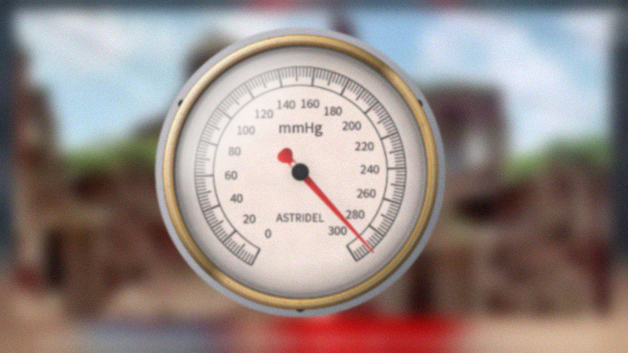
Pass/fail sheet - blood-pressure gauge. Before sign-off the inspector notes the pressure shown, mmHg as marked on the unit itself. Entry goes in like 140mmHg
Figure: 290mmHg
